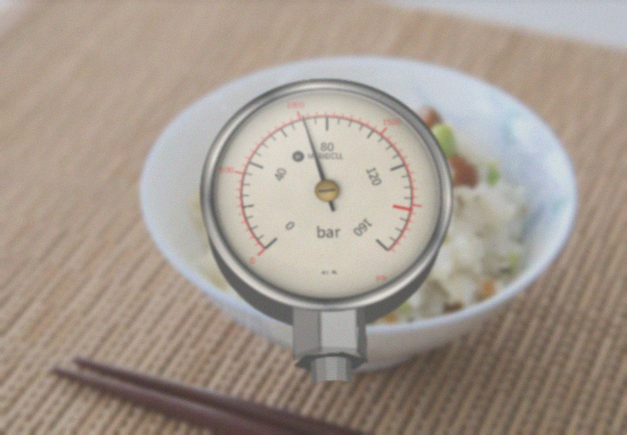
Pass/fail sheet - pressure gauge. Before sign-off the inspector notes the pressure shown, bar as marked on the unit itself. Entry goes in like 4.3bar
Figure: 70bar
